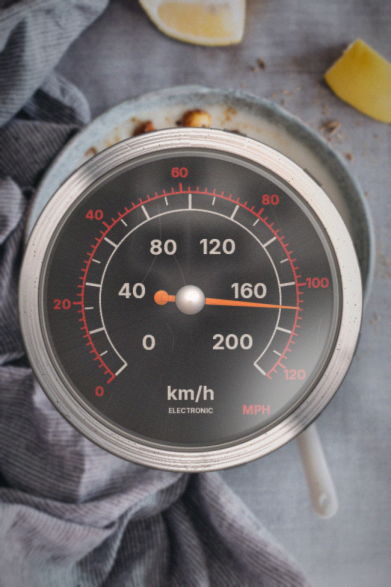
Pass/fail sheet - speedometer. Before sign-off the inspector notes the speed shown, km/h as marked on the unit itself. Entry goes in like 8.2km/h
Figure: 170km/h
